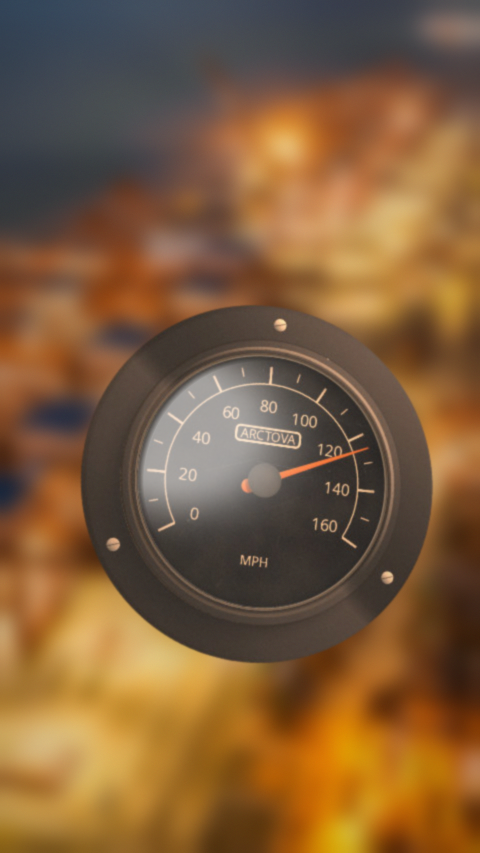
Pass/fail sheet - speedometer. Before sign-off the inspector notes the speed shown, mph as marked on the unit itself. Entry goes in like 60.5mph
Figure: 125mph
